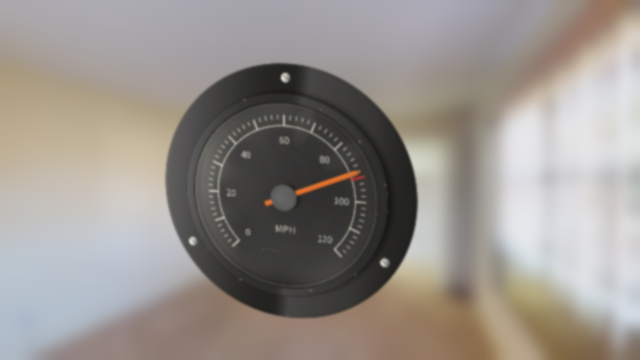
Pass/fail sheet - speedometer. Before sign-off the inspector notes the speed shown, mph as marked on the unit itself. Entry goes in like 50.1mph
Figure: 90mph
